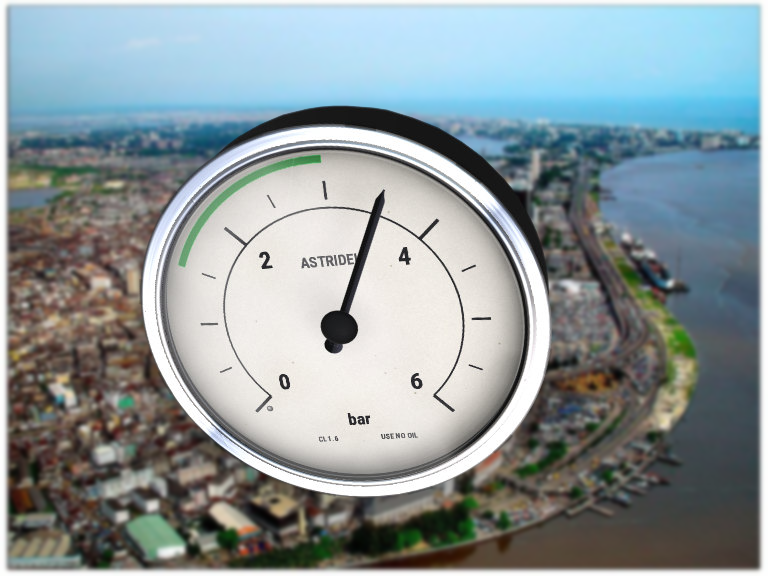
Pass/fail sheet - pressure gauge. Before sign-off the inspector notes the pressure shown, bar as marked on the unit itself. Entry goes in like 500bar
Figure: 3.5bar
